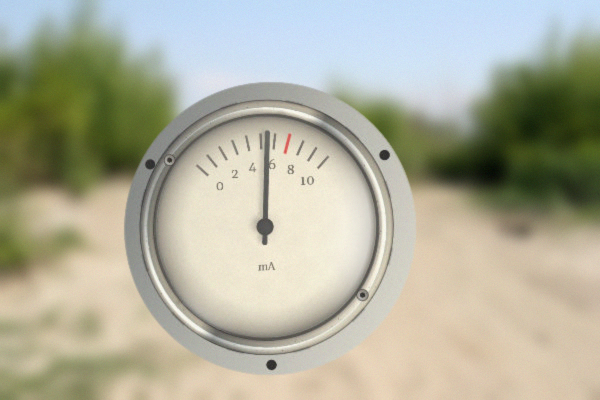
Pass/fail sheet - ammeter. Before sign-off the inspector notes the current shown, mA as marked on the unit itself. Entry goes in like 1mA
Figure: 5.5mA
